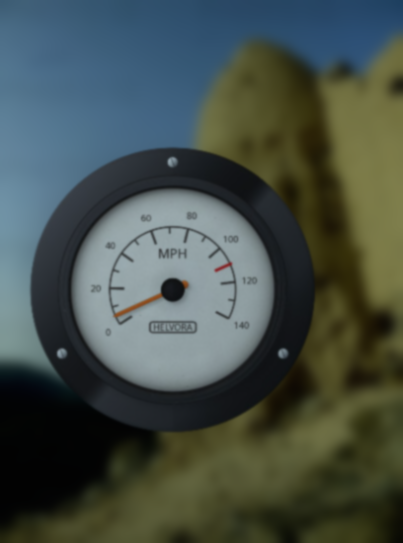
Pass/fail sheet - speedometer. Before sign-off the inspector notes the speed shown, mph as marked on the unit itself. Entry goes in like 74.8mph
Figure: 5mph
